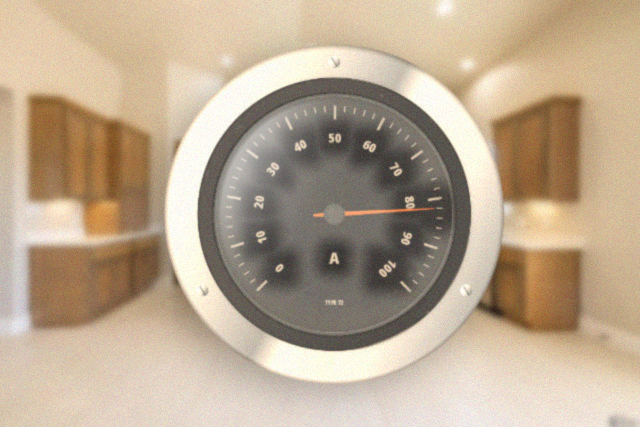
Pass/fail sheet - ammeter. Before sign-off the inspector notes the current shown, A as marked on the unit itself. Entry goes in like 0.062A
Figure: 82A
